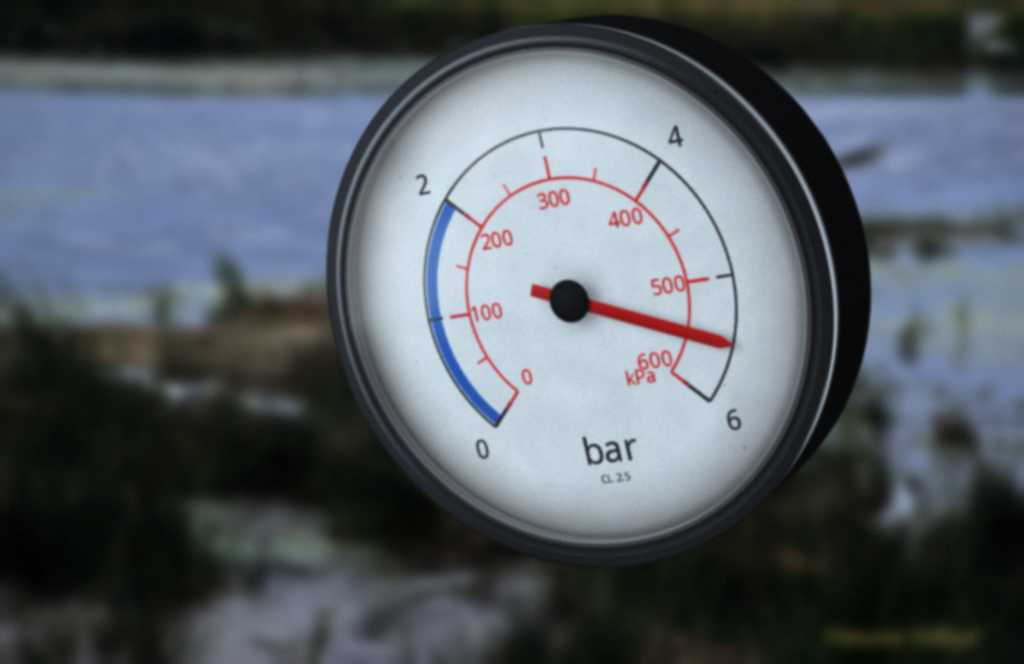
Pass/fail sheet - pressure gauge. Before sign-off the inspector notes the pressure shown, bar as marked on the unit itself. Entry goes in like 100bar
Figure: 5.5bar
